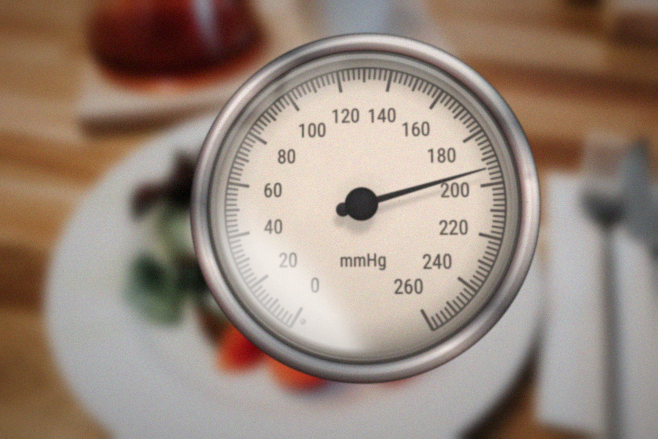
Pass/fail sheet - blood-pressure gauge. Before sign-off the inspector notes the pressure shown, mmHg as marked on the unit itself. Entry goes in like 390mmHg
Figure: 194mmHg
